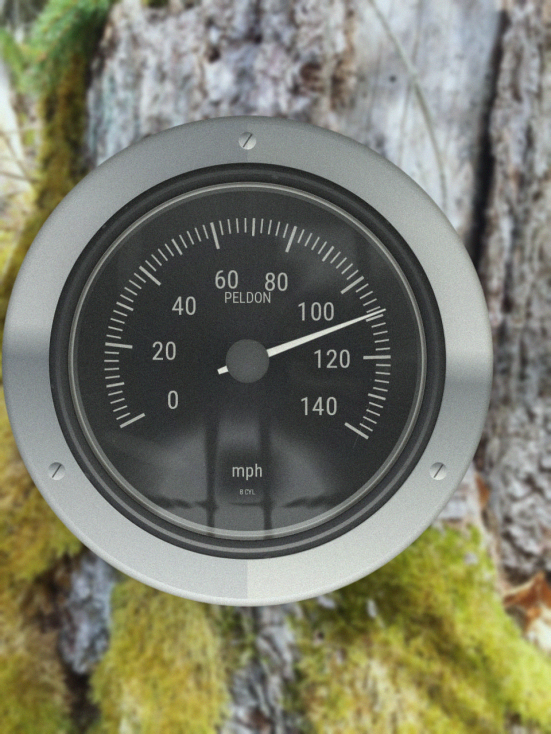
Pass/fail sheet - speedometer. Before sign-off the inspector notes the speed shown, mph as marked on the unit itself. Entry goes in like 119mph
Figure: 109mph
